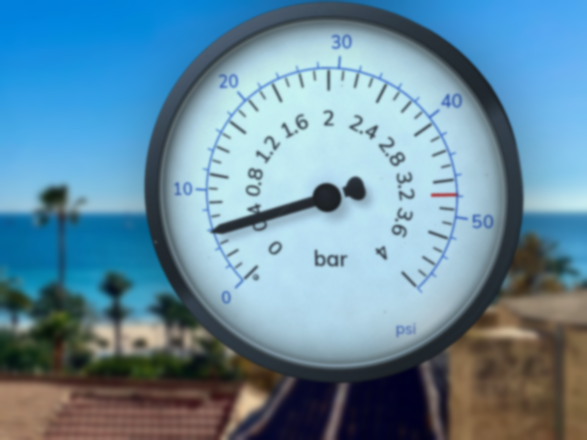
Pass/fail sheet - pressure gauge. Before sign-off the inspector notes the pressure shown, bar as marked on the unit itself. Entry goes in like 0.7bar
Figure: 0.4bar
